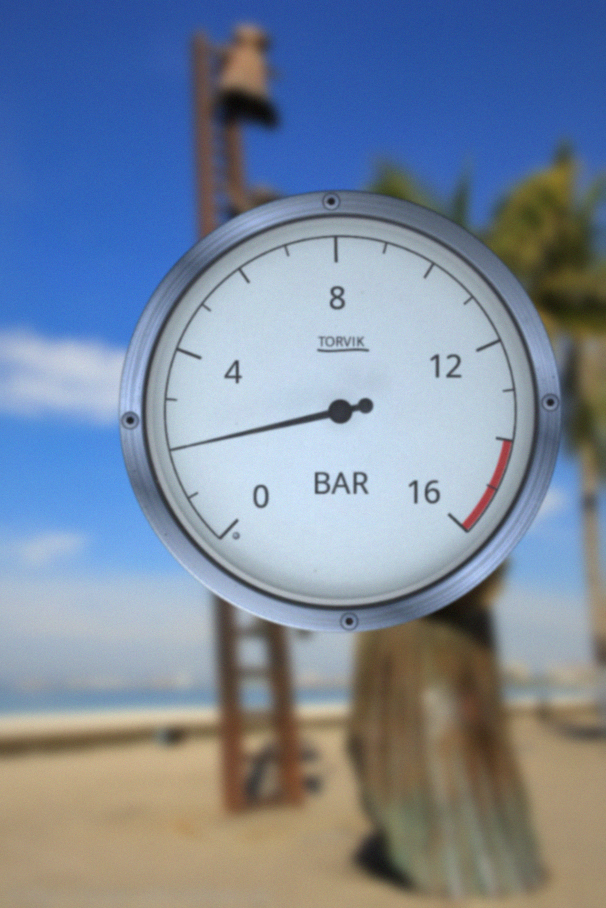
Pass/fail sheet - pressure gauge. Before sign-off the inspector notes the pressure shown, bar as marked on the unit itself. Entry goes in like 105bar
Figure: 2bar
